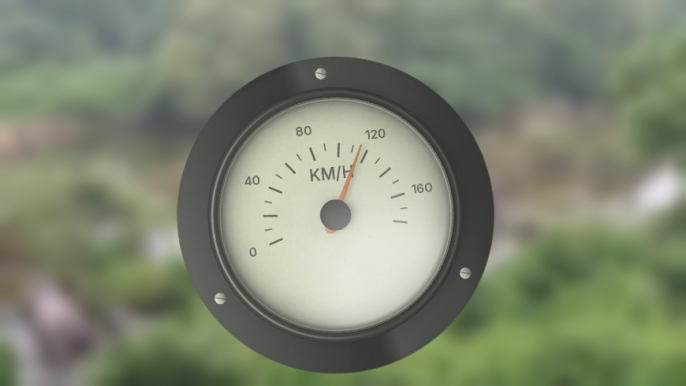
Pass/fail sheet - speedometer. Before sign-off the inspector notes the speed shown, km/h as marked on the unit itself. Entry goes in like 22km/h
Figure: 115km/h
